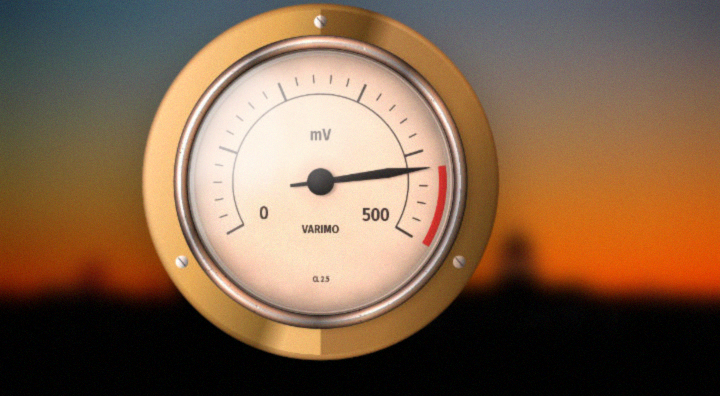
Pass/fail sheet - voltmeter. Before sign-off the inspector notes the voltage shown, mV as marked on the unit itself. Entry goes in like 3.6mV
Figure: 420mV
